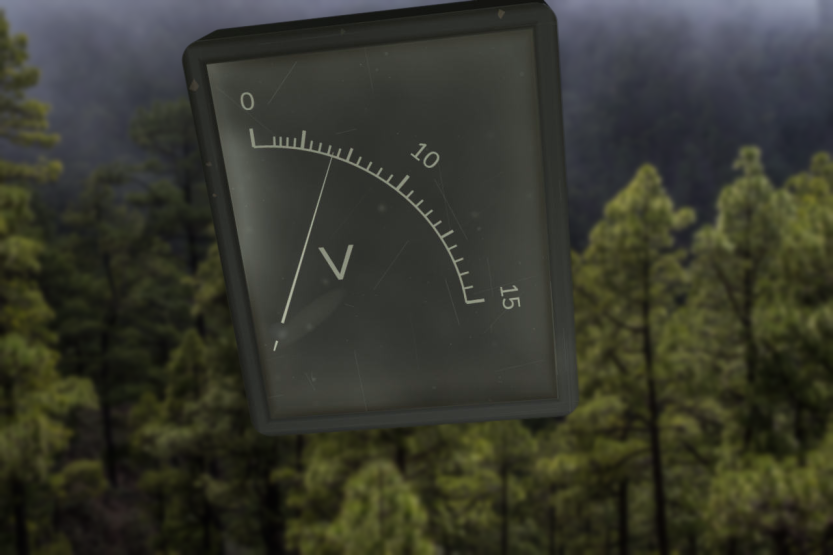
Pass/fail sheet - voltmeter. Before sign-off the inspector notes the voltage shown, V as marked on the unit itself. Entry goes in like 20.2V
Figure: 6.75V
